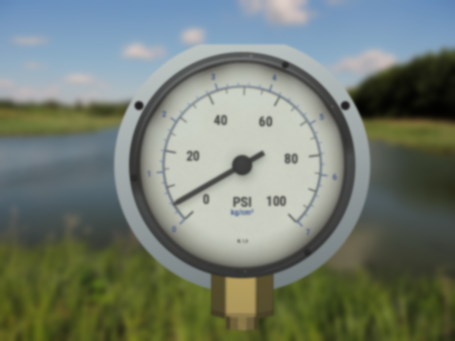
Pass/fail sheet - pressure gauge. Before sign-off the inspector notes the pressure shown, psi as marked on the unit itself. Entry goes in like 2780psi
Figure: 5psi
